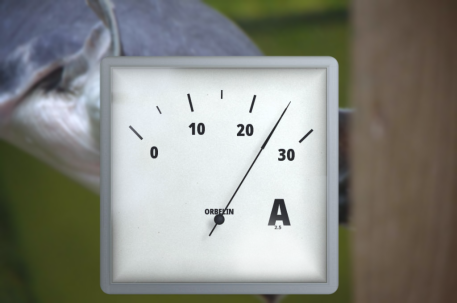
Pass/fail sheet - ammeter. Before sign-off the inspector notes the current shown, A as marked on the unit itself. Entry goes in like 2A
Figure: 25A
